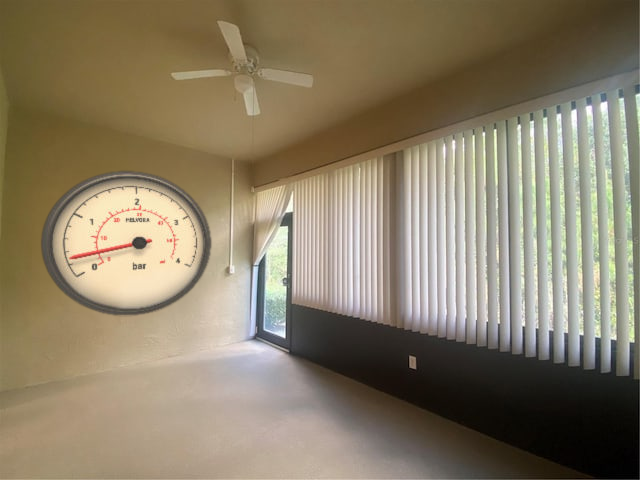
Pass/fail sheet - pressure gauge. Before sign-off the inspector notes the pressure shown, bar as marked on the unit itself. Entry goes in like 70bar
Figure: 0.3bar
